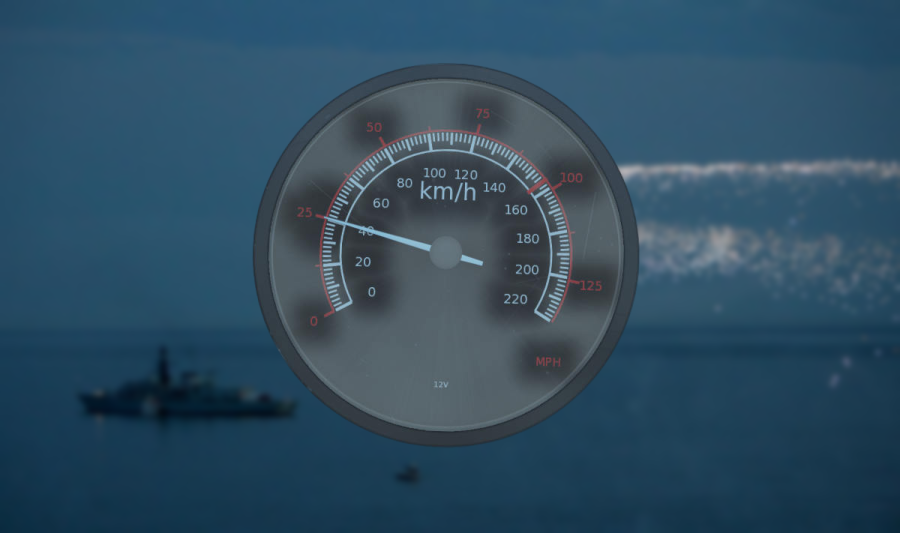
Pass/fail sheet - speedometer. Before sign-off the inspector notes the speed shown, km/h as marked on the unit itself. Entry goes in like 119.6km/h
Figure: 40km/h
